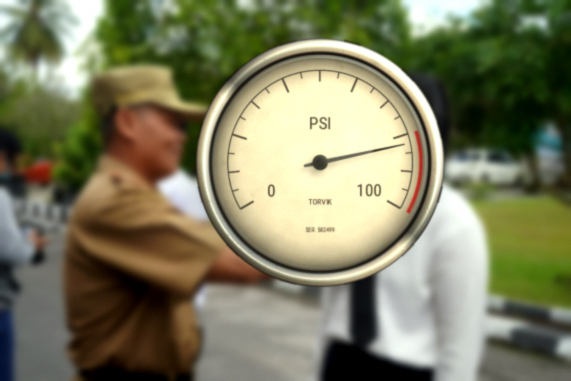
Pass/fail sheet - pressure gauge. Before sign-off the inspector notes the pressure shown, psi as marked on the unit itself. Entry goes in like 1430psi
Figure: 82.5psi
